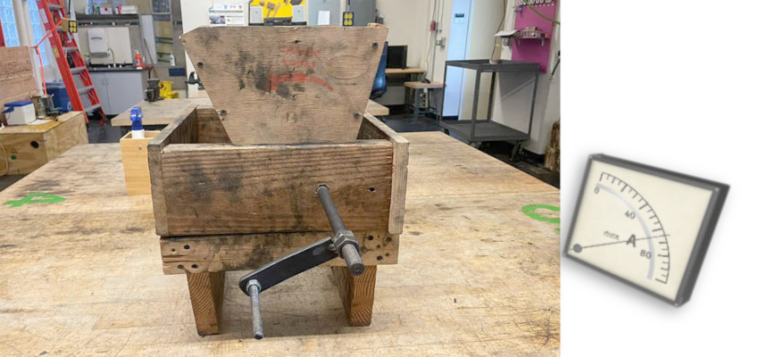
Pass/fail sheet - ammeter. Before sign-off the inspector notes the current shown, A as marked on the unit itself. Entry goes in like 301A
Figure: 65A
